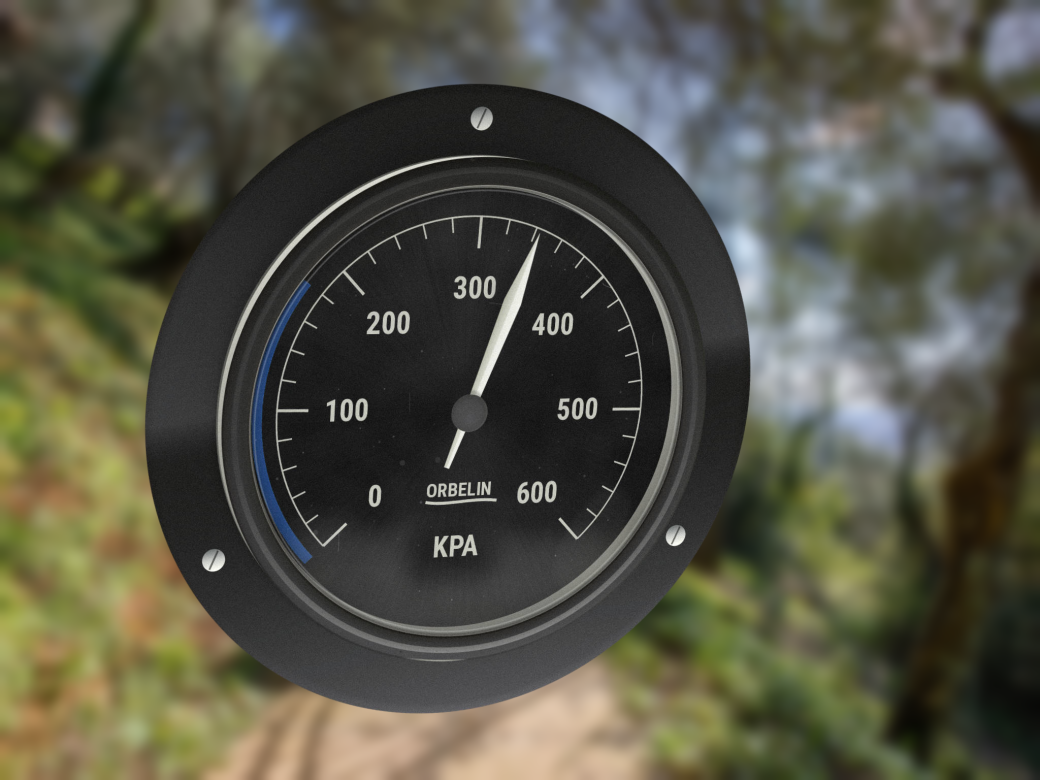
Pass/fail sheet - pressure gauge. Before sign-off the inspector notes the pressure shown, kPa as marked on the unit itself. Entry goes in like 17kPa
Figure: 340kPa
